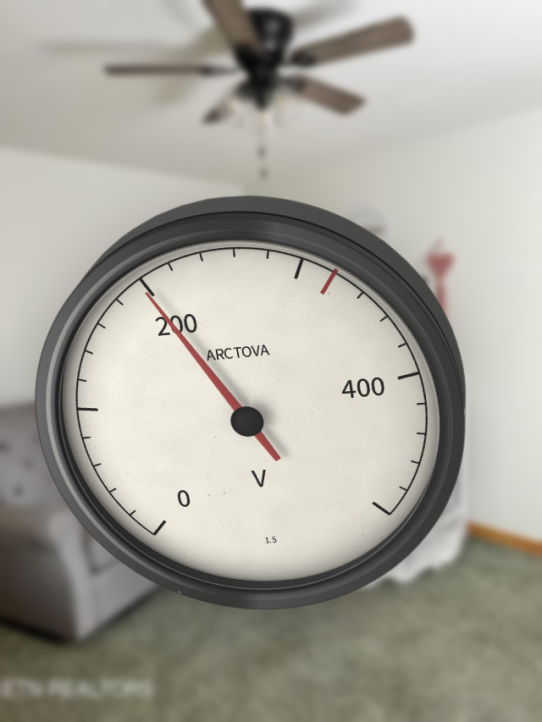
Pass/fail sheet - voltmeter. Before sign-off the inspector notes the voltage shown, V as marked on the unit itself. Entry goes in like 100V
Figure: 200V
